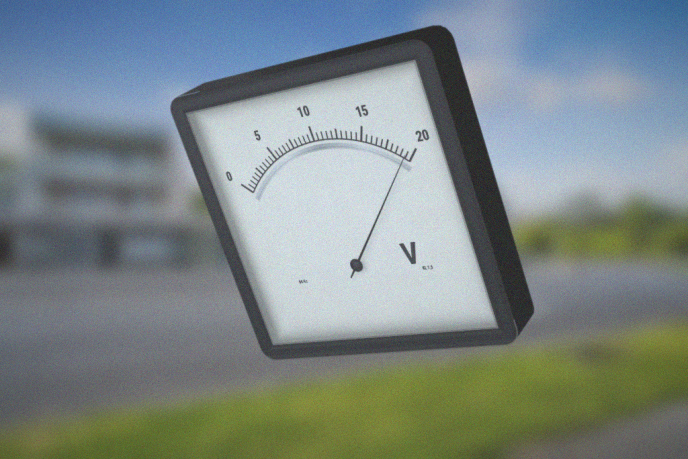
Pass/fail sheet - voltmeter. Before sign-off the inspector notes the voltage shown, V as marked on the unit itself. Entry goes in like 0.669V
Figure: 19.5V
